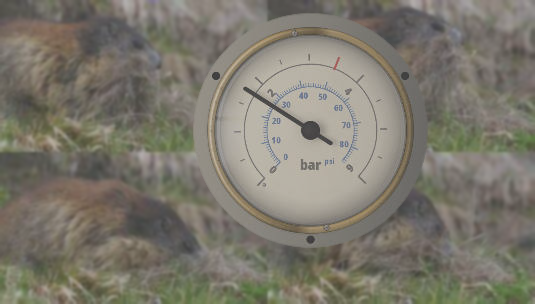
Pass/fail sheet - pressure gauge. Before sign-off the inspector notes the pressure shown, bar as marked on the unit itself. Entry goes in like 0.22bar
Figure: 1.75bar
